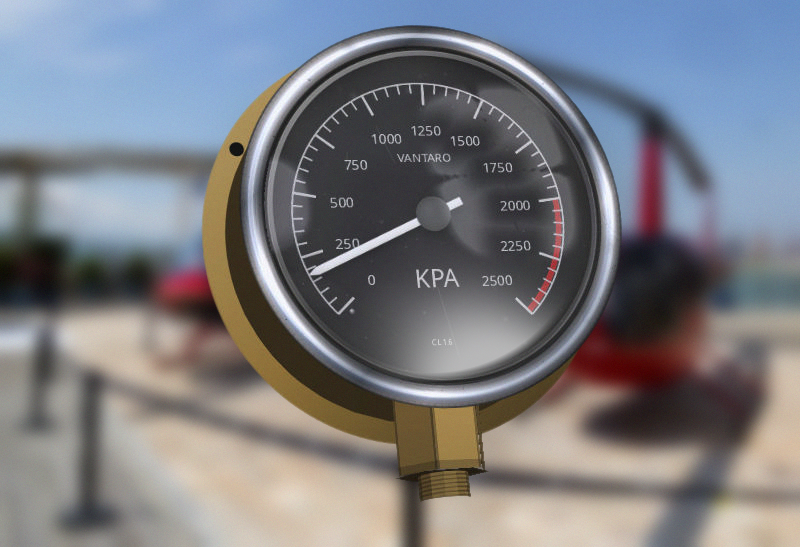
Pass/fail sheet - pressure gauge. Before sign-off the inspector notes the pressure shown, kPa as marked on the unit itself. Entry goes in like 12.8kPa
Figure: 175kPa
